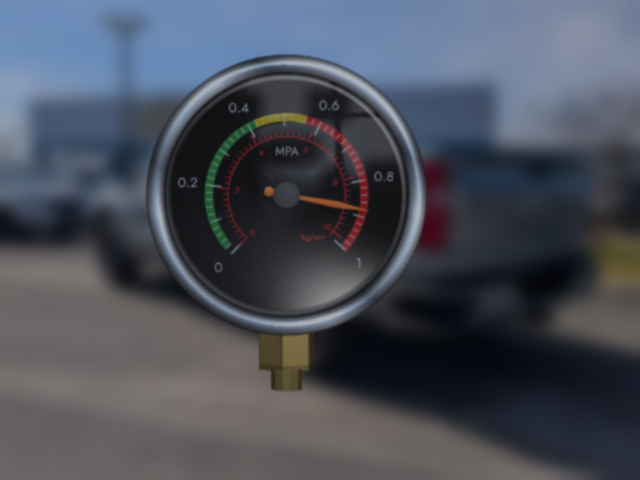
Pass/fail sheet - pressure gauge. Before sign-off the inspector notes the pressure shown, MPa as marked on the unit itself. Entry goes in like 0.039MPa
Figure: 0.88MPa
